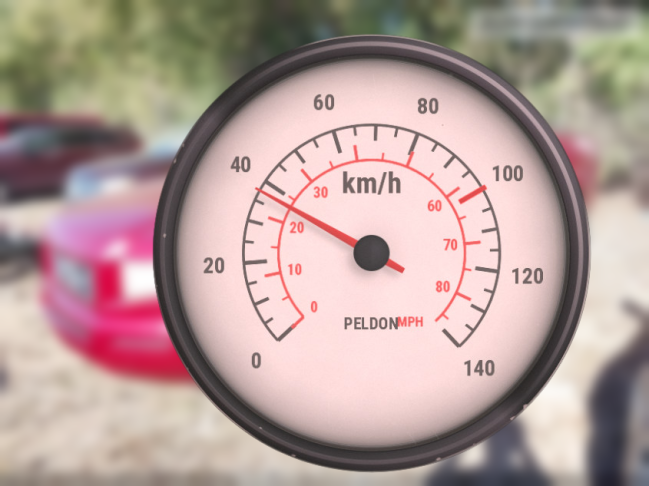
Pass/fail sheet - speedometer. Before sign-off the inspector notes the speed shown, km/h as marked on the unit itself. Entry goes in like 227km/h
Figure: 37.5km/h
